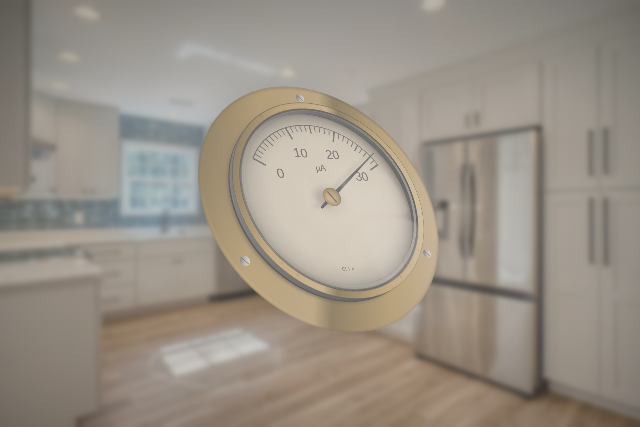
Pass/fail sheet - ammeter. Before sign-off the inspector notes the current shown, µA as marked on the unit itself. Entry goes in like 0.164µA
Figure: 28µA
